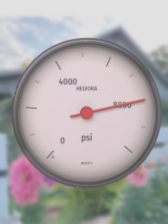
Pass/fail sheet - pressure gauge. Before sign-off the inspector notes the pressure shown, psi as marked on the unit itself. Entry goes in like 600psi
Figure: 8000psi
